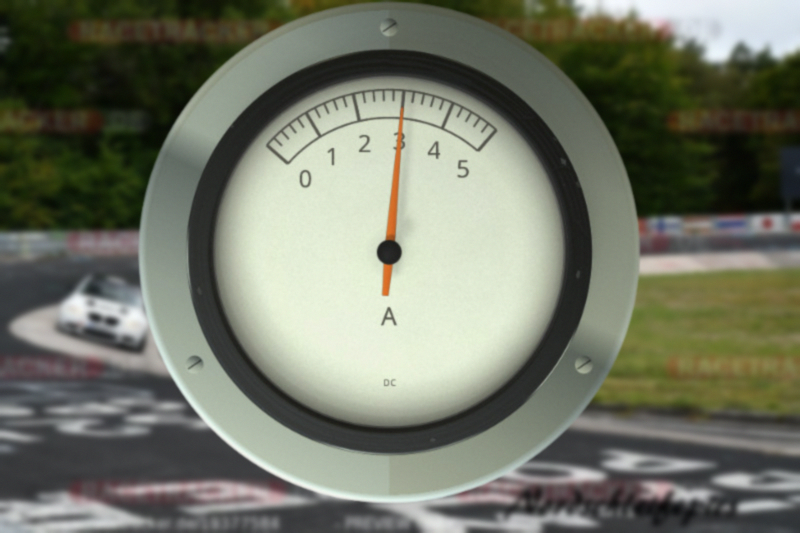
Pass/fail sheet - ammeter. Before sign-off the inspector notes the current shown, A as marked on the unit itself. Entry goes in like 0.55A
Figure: 3A
